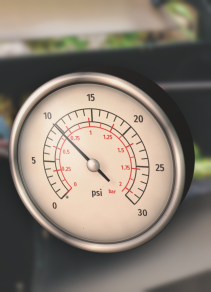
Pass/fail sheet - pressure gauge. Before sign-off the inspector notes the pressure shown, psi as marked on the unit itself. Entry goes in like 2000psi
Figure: 10psi
